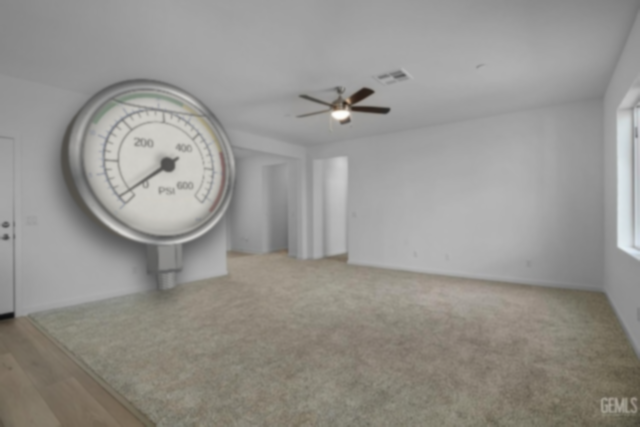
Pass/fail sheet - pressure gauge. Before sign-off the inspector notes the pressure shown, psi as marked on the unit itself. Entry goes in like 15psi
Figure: 20psi
